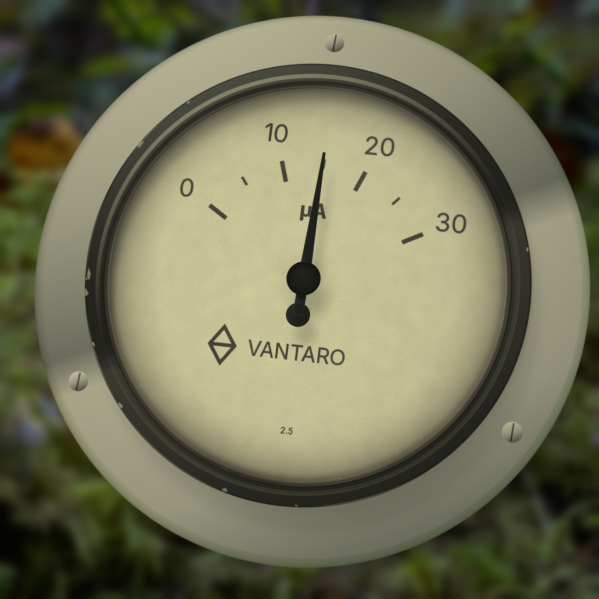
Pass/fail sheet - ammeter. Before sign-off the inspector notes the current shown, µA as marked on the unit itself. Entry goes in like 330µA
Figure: 15µA
